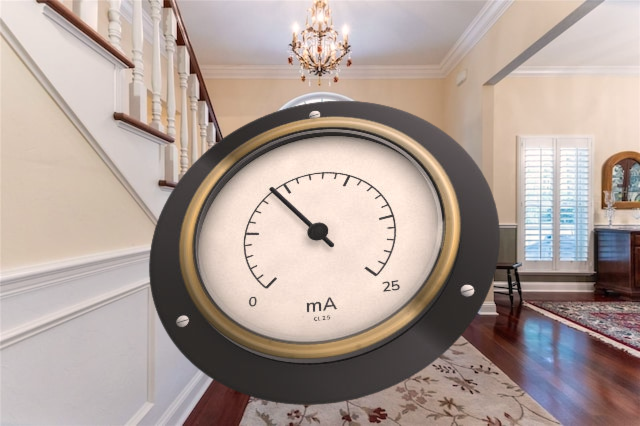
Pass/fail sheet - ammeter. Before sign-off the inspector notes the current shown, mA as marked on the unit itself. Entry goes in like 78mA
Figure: 9mA
